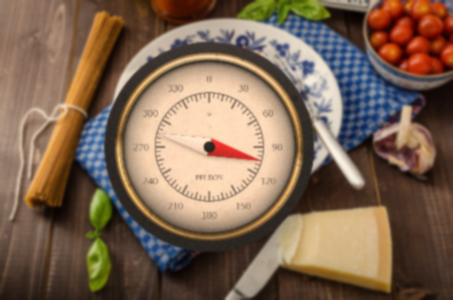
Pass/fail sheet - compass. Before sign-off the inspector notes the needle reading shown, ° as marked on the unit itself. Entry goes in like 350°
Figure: 105°
